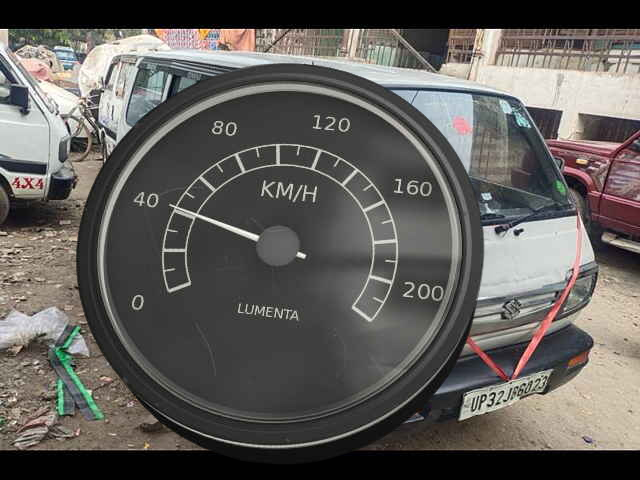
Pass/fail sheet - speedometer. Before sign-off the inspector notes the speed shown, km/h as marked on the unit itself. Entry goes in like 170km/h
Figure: 40km/h
